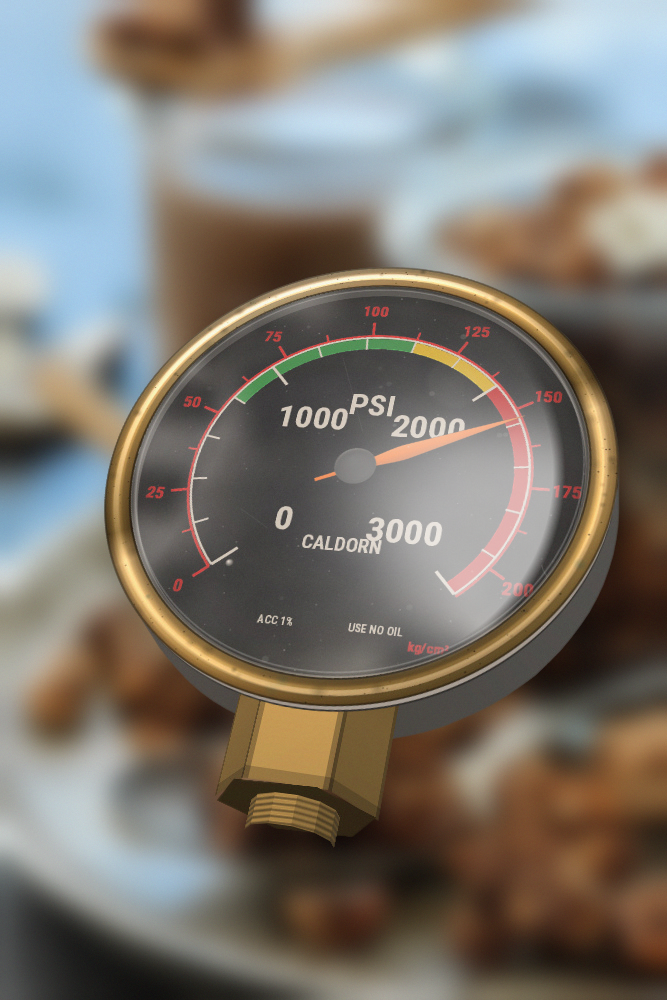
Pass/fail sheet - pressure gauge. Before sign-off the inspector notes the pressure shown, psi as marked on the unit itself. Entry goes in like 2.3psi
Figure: 2200psi
